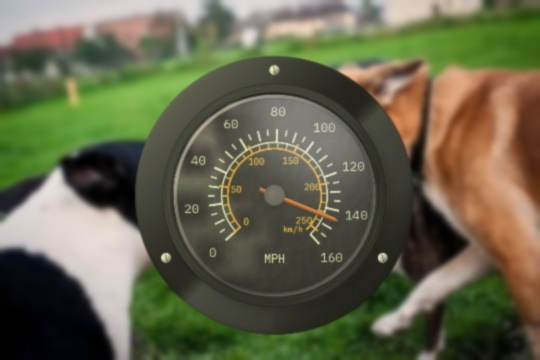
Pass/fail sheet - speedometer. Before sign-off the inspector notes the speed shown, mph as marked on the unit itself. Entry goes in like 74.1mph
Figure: 145mph
